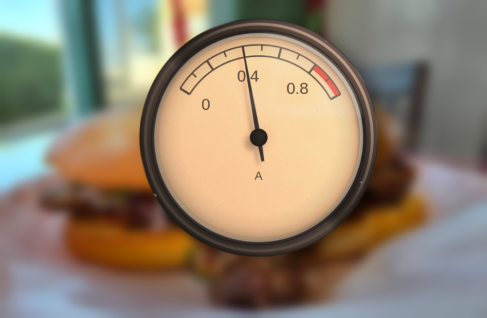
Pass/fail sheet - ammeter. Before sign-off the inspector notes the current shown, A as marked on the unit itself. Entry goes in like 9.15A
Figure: 0.4A
